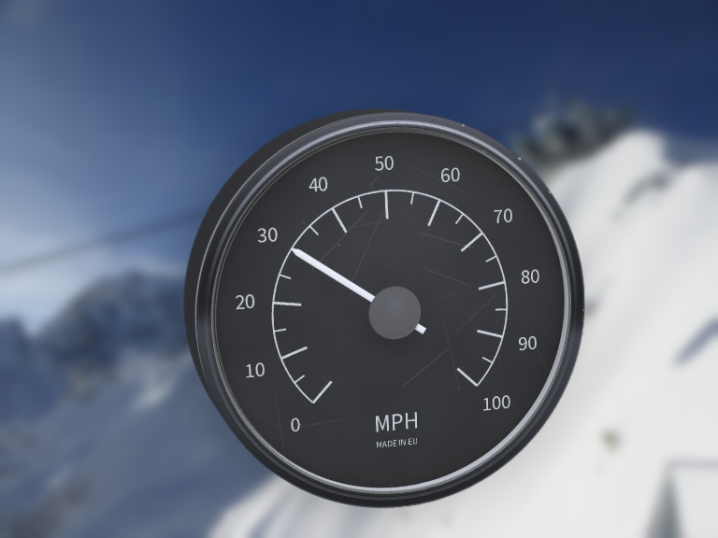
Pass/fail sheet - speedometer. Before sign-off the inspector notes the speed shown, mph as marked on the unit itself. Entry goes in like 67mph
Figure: 30mph
